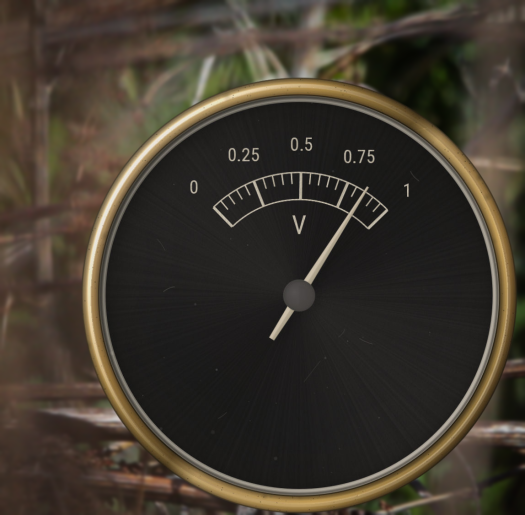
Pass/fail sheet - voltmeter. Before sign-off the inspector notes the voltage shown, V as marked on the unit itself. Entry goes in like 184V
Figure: 0.85V
